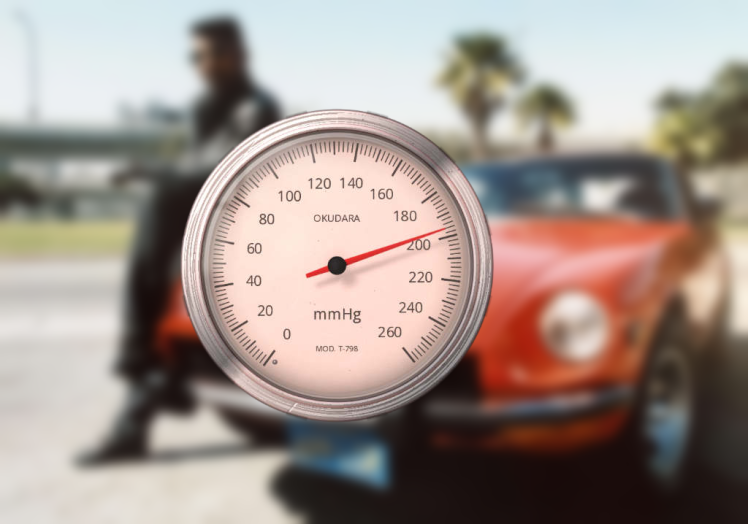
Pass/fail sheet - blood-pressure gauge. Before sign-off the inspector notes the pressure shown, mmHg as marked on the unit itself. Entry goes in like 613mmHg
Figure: 196mmHg
